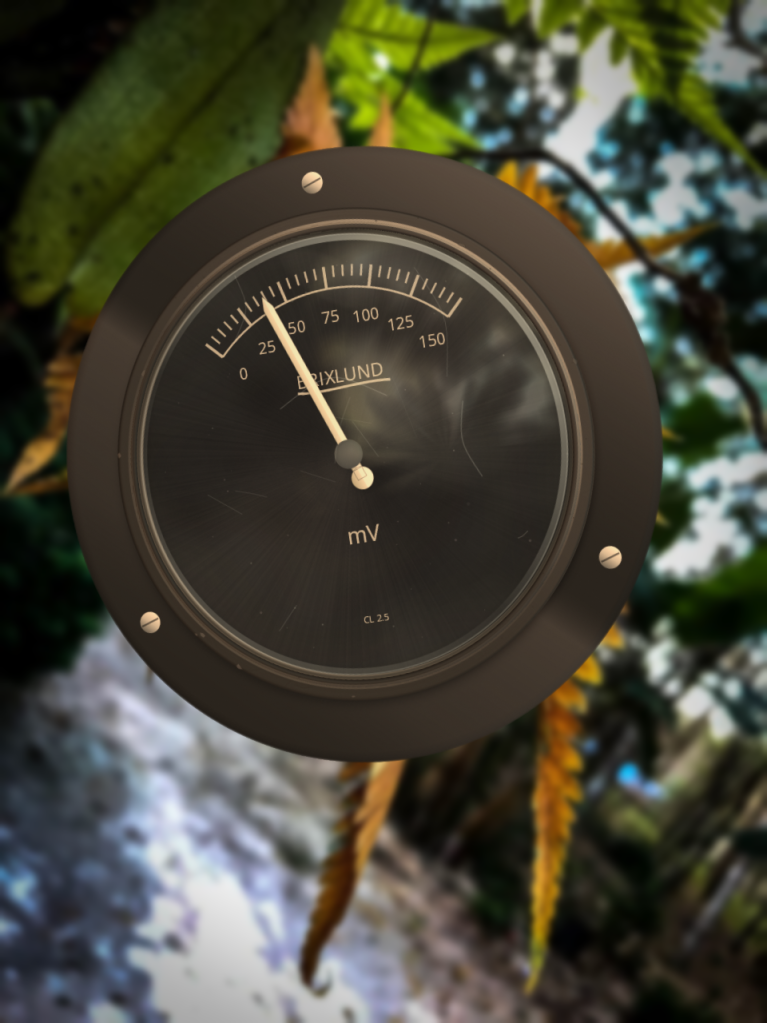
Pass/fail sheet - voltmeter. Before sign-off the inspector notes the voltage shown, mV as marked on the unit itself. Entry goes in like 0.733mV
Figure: 40mV
